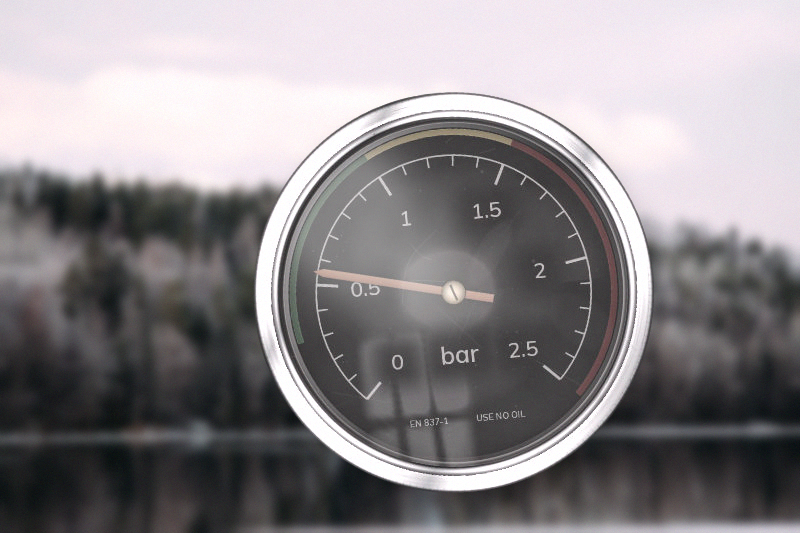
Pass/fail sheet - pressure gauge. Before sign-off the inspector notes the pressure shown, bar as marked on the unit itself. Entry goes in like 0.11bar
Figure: 0.55bar
